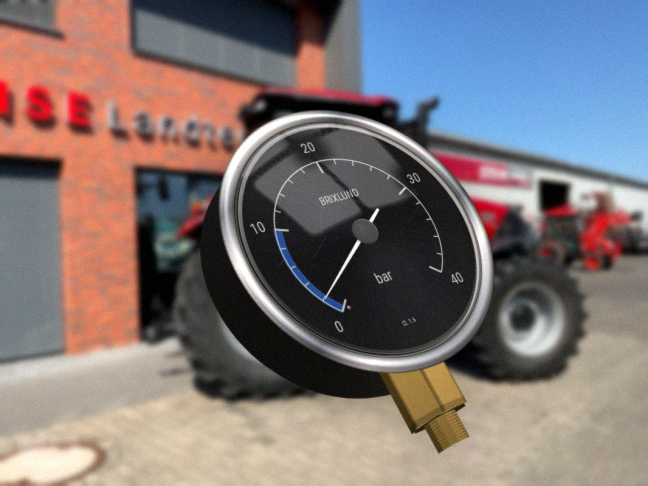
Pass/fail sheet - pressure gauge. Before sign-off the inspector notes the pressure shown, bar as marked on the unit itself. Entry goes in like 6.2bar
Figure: 2bar
